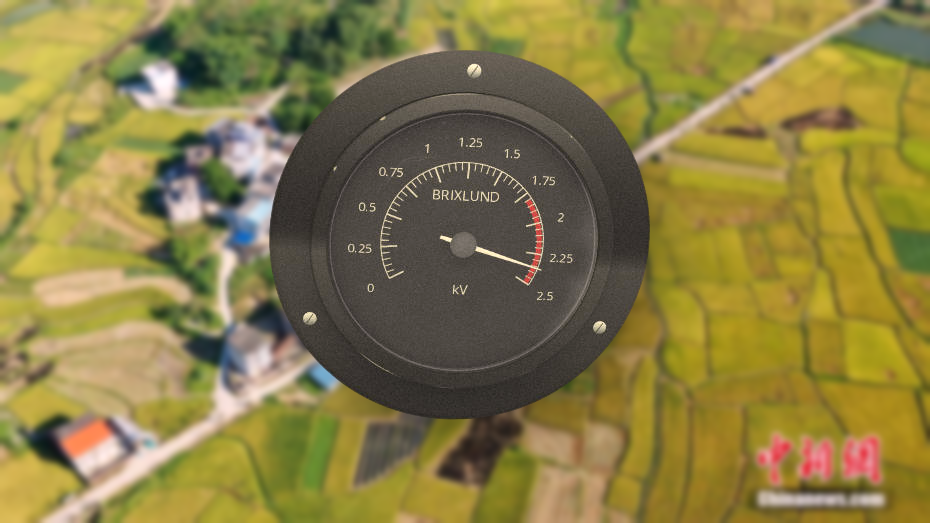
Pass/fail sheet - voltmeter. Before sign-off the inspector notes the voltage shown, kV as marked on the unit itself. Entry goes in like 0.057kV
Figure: 2.35kV
